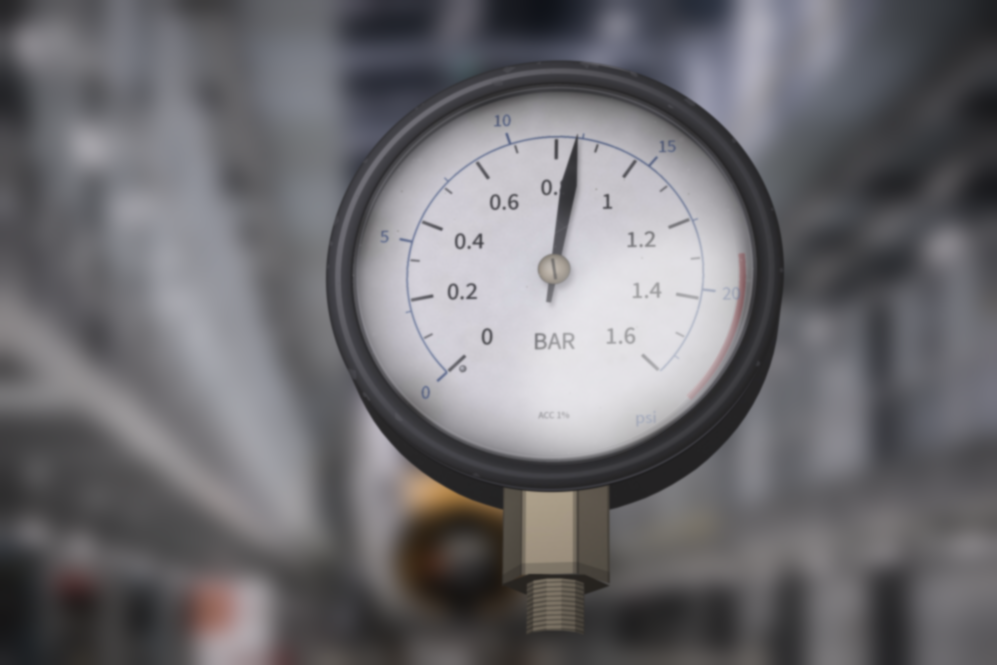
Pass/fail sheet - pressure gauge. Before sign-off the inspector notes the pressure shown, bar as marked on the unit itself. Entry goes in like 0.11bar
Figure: 0.85bar
